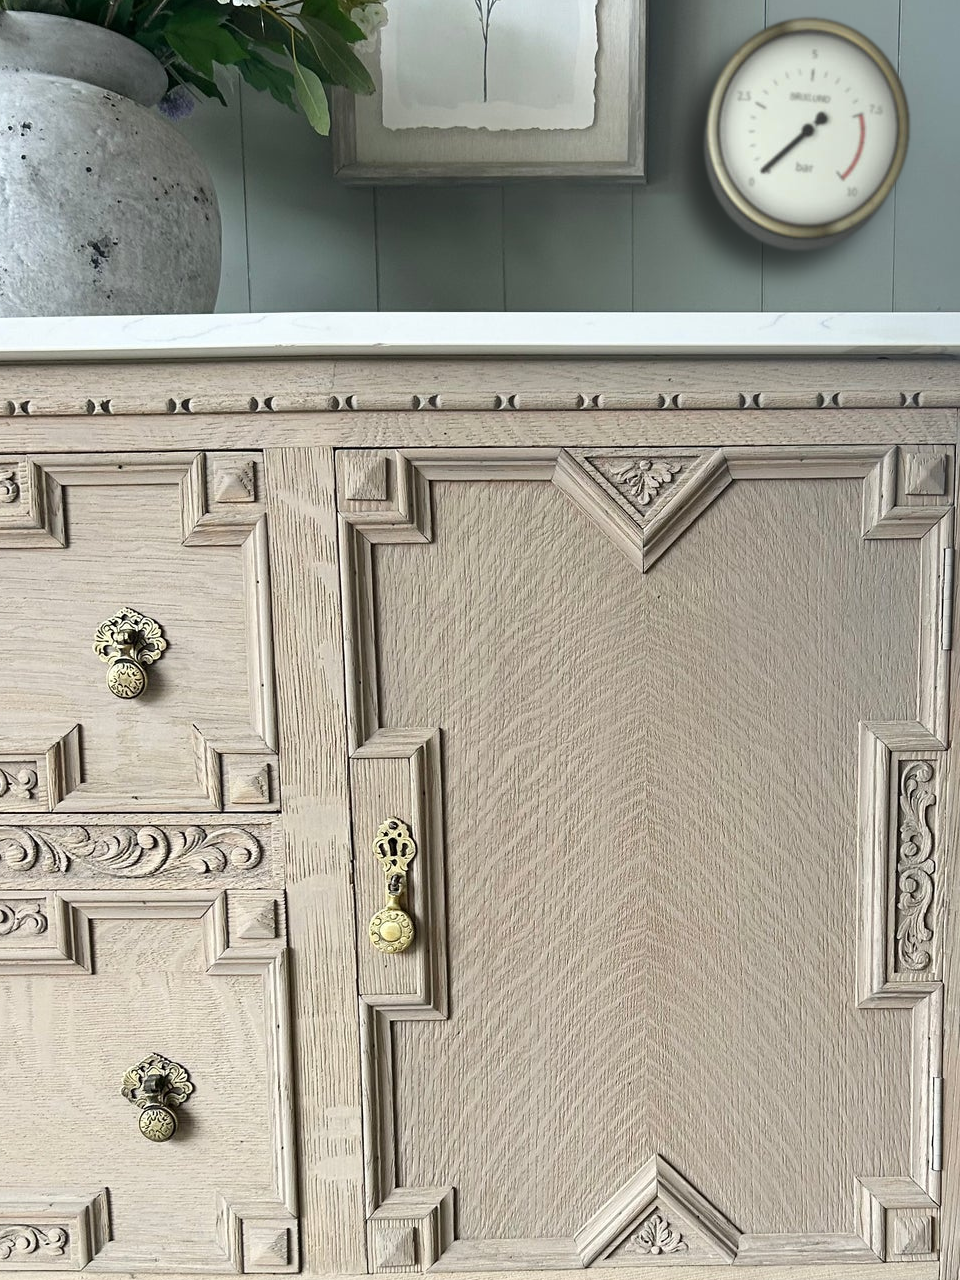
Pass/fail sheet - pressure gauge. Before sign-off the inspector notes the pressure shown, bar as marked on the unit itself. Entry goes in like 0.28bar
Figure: 0bar
